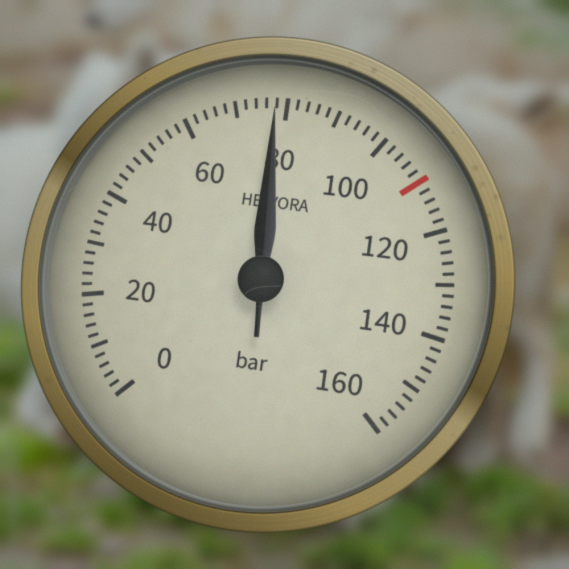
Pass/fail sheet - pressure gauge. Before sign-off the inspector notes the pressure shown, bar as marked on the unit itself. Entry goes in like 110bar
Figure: 78bar
